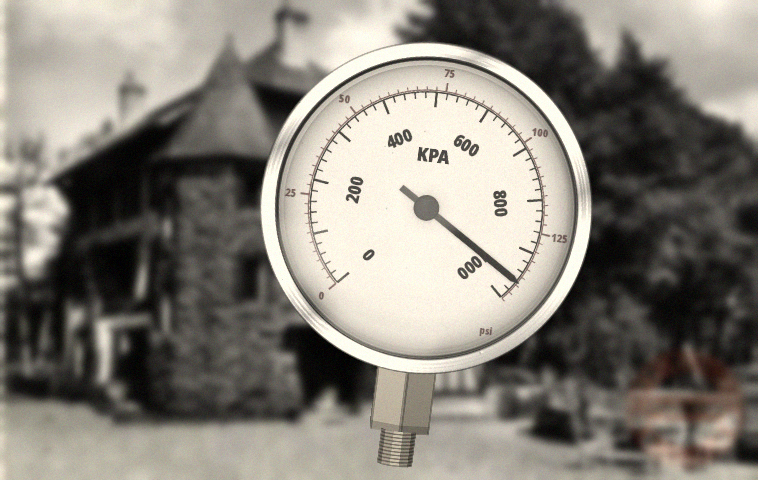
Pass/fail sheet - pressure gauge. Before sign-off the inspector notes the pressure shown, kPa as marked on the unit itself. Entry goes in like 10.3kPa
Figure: 960kPa
